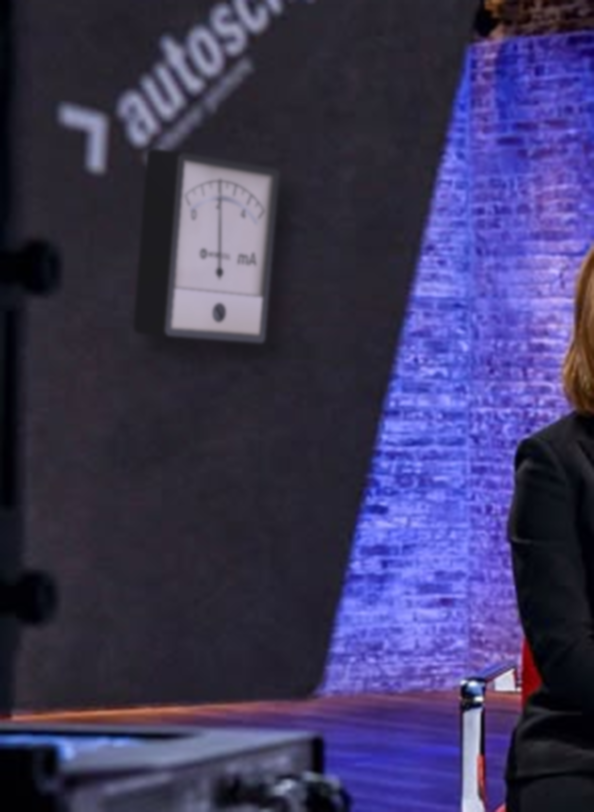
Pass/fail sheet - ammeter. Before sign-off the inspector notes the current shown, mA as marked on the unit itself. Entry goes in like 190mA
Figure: 2mA
